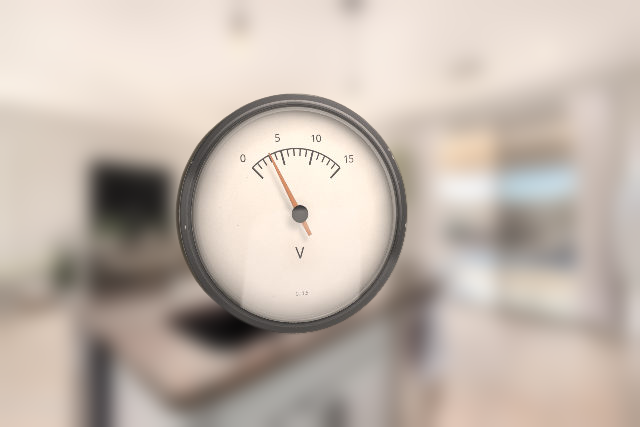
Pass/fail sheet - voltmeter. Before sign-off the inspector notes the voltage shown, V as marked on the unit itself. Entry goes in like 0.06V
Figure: 3V
